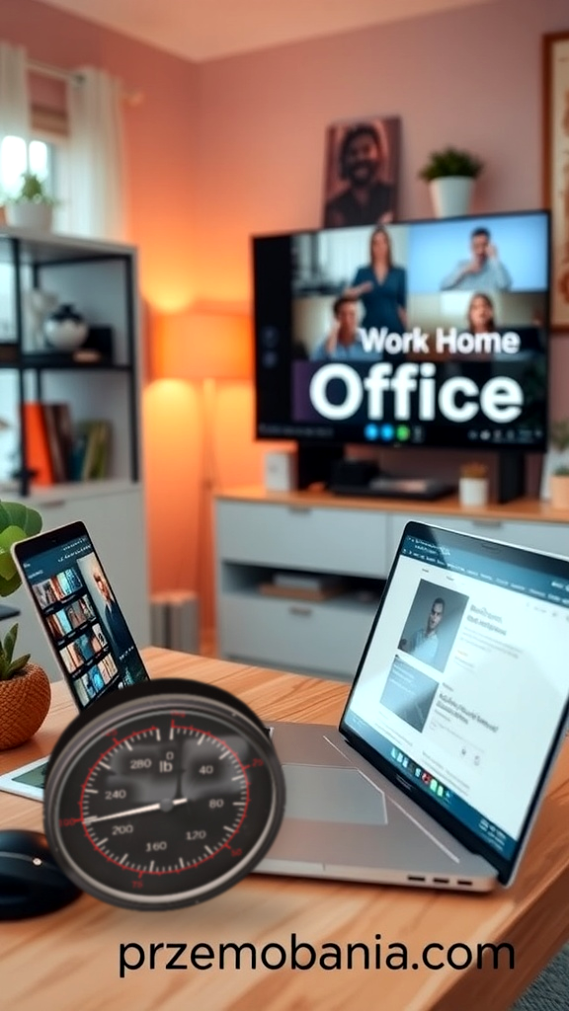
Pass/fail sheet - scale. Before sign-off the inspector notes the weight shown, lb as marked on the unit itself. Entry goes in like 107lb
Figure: 220lb
